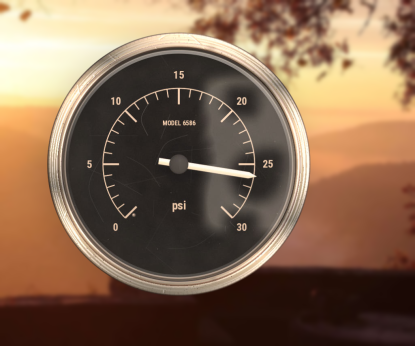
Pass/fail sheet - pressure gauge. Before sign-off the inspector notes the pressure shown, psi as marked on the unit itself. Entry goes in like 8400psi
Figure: 26psi
